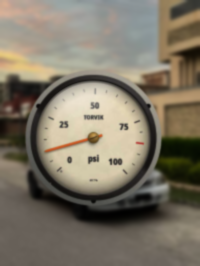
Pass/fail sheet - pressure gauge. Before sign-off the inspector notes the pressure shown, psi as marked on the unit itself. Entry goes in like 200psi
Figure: 10psi
